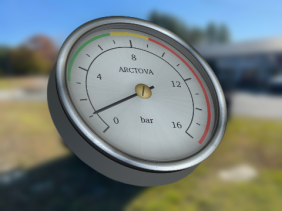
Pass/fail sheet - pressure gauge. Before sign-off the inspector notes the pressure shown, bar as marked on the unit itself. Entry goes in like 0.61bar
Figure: 1bar
